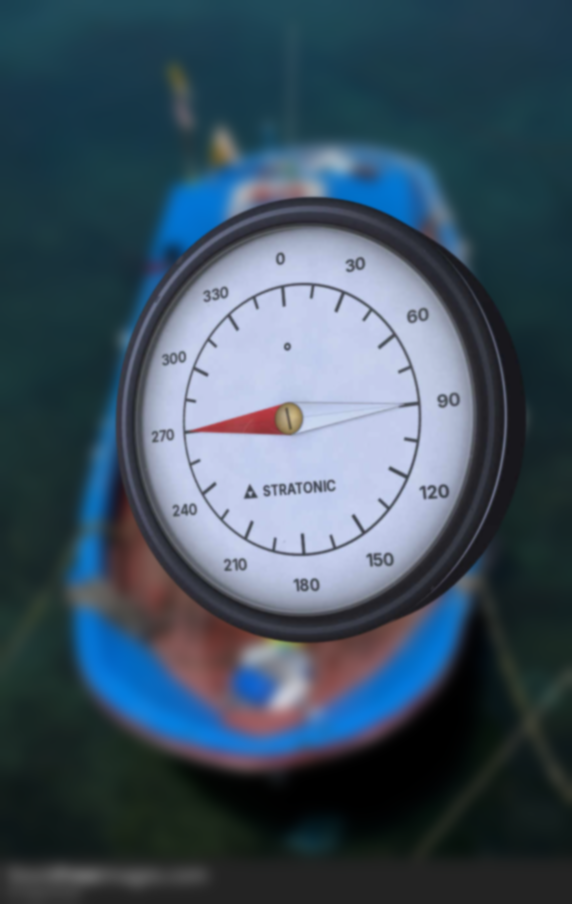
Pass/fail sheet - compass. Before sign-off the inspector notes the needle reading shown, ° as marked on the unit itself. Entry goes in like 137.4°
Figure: 270°
